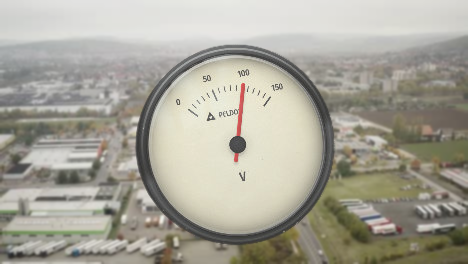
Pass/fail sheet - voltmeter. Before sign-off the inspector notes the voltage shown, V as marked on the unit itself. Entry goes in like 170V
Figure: 100V
